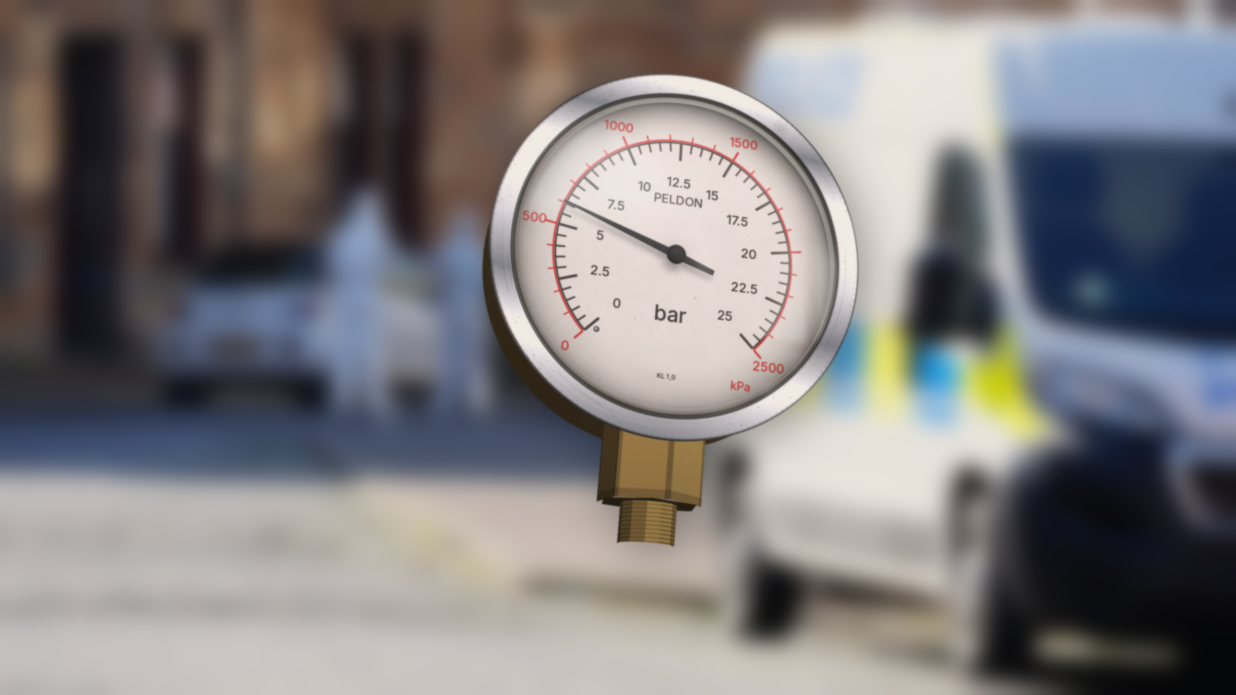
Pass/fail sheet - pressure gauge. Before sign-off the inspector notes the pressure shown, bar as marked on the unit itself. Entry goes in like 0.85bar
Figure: 6bar
